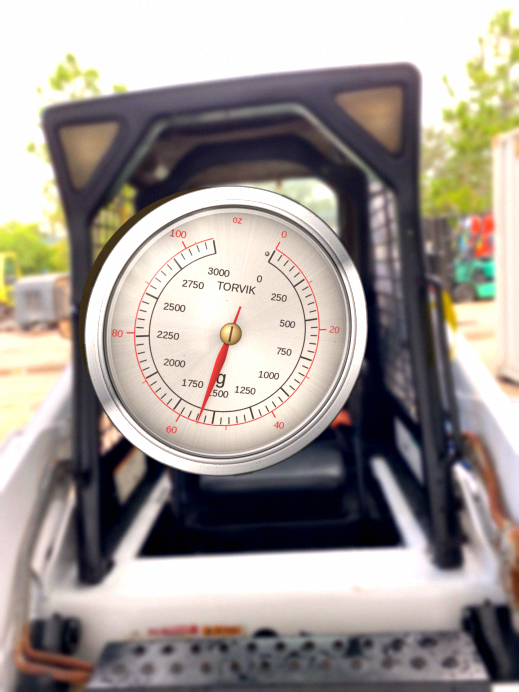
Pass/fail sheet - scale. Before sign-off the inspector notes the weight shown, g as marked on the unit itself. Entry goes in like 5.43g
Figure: 1600g
